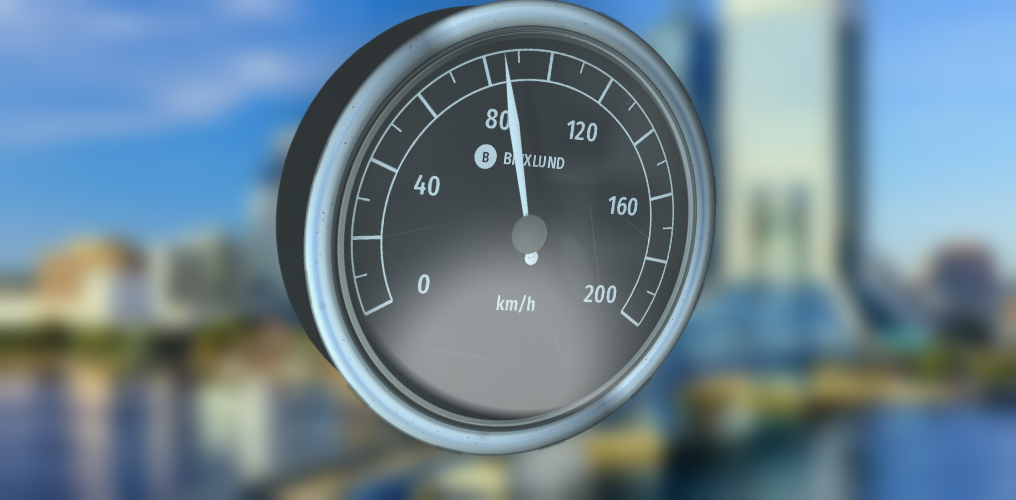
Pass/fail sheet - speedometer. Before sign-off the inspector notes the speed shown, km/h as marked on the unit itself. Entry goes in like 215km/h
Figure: 85km/h
